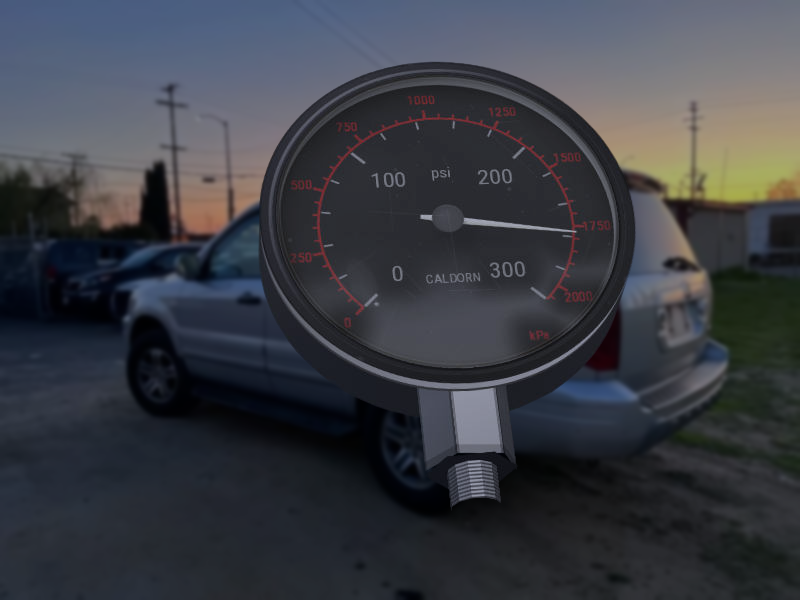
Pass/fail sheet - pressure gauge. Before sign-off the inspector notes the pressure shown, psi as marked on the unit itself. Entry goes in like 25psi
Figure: 260psi
